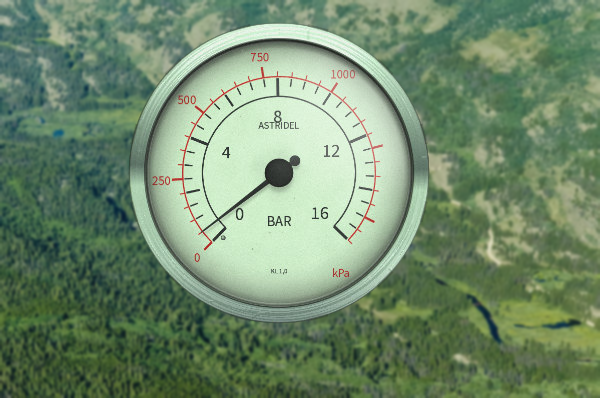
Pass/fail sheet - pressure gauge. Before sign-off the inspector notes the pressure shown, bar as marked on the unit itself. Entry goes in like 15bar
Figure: 0.5bar
